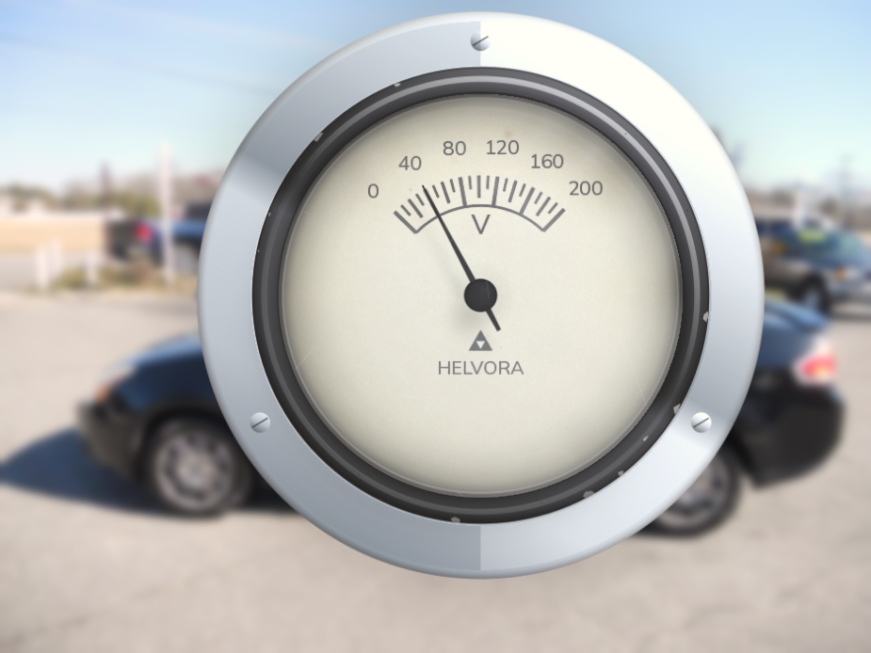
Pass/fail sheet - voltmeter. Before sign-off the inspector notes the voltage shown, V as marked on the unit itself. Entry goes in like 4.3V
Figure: 40V
